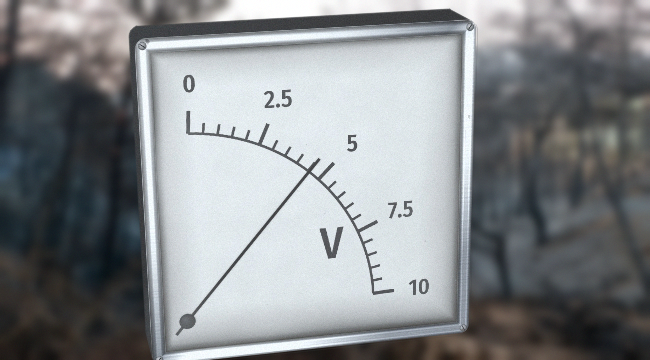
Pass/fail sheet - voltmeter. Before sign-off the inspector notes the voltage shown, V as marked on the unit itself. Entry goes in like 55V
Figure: 4.5V
